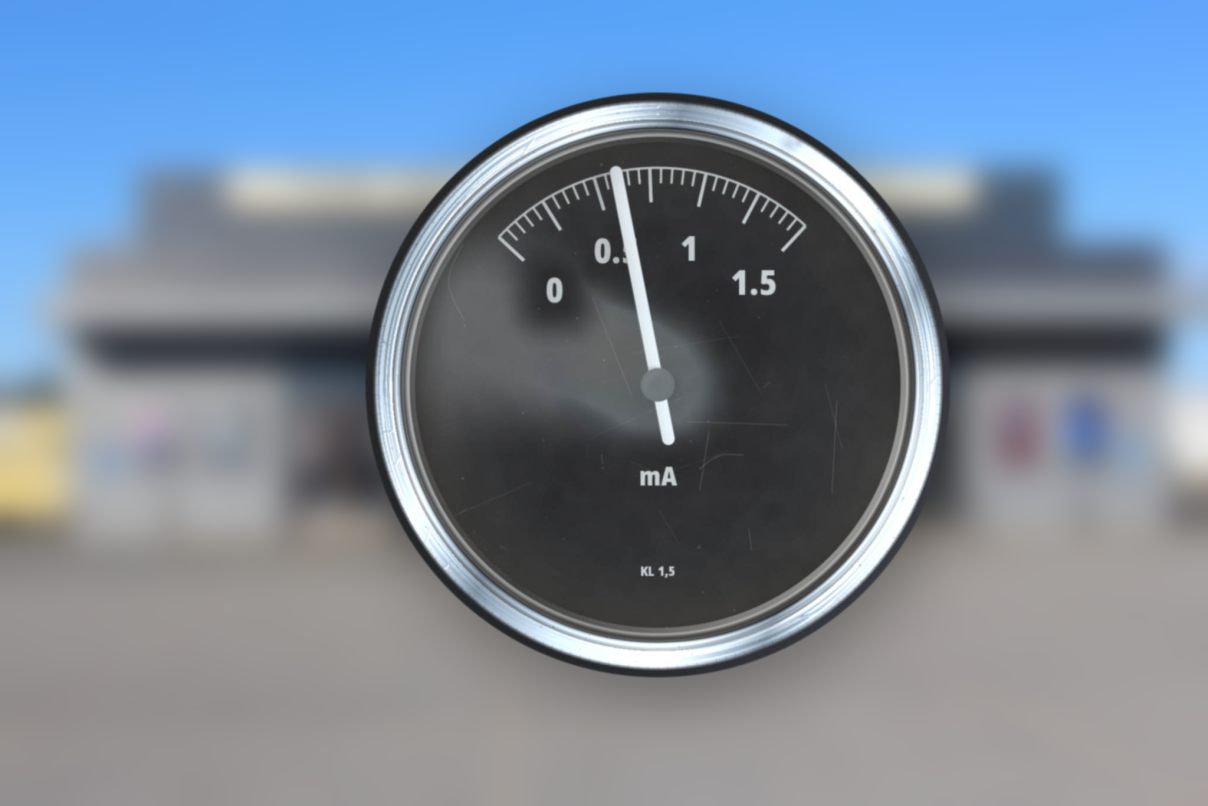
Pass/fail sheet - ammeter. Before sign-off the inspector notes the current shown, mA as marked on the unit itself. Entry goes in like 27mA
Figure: 0.6mA
